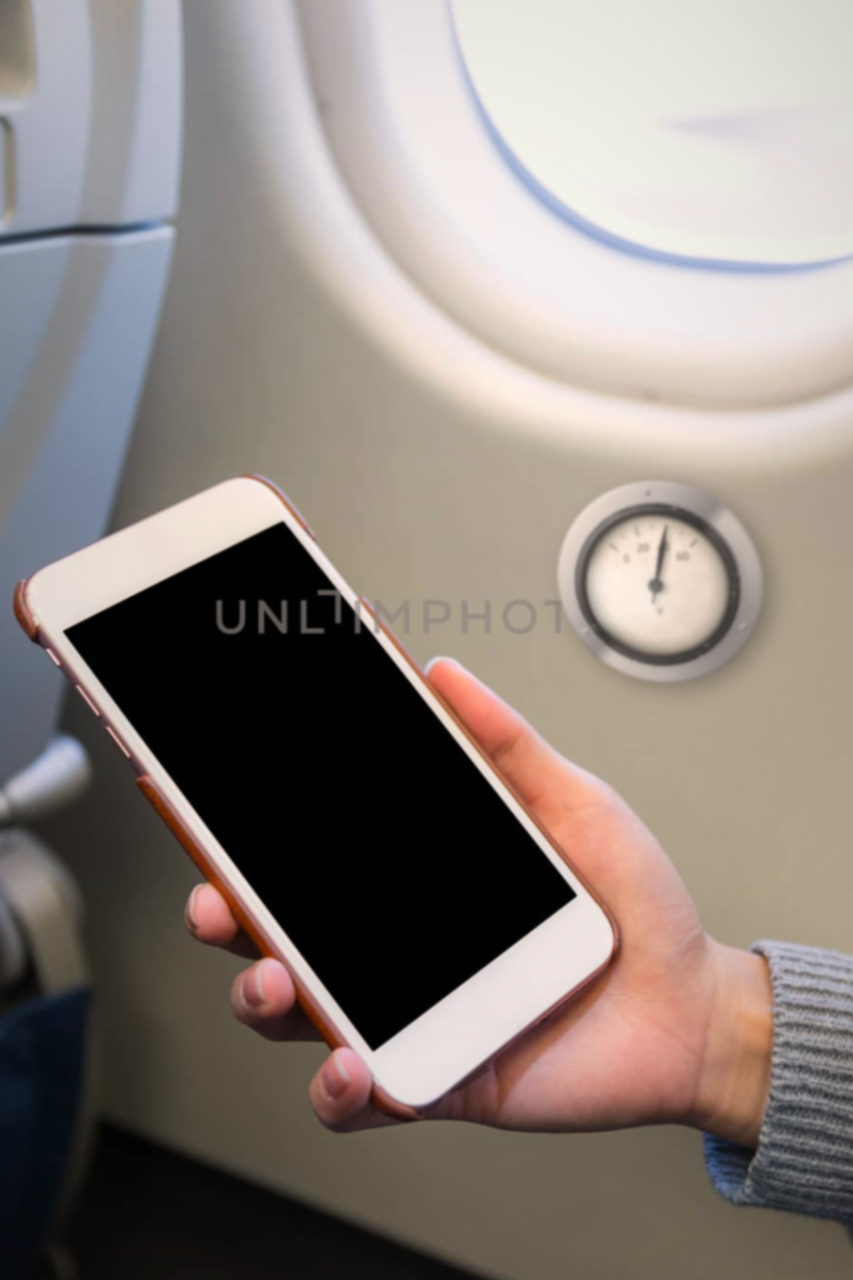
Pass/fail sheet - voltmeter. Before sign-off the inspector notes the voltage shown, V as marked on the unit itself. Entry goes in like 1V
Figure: 40V
